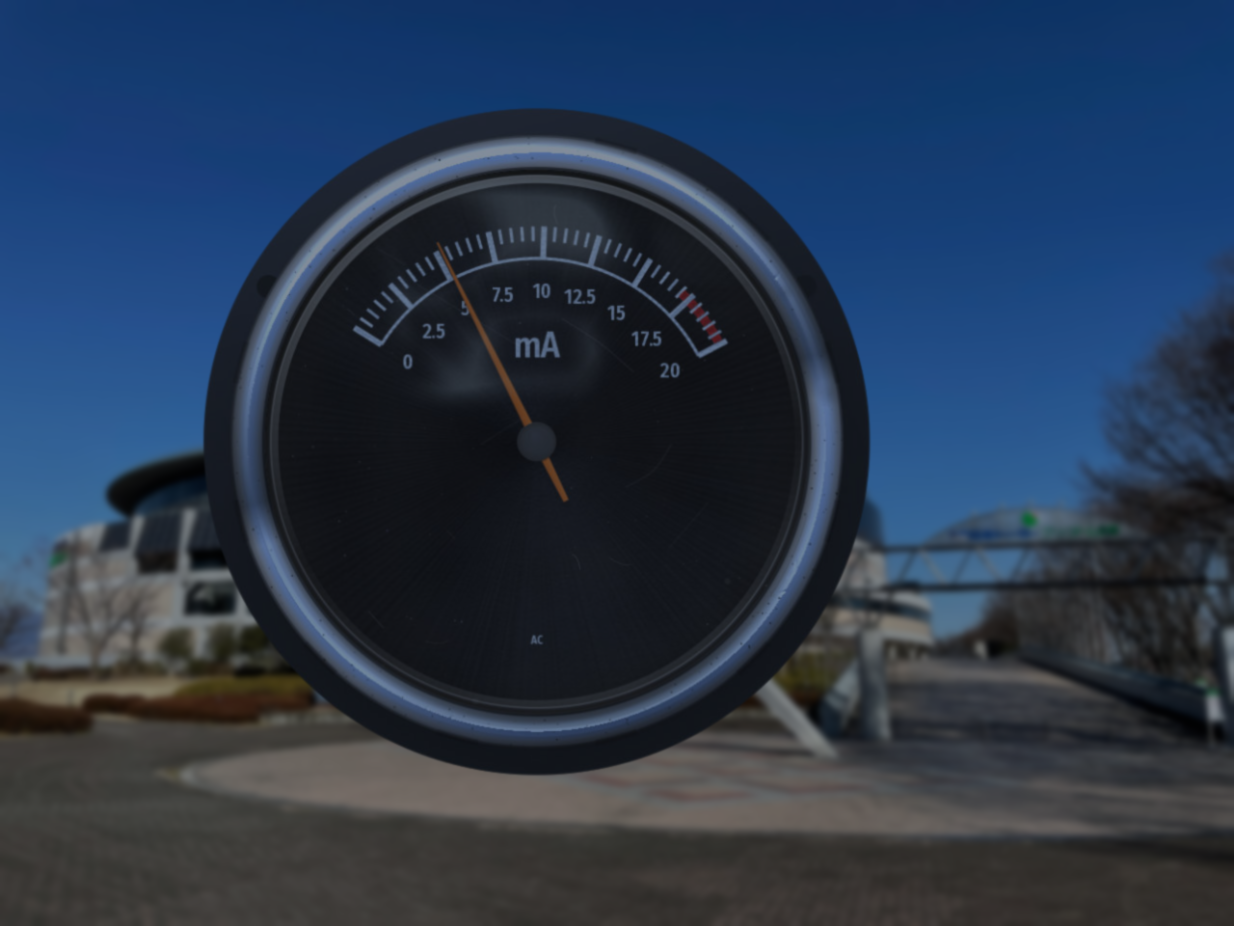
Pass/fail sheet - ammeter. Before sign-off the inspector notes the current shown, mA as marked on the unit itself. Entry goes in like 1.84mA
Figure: 5.25mA
